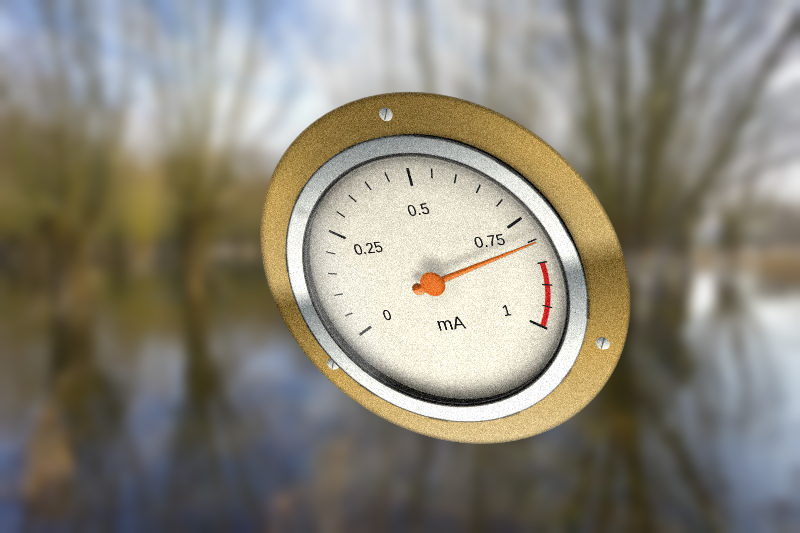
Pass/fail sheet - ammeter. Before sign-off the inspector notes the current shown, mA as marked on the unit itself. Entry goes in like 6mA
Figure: 0.8mA
